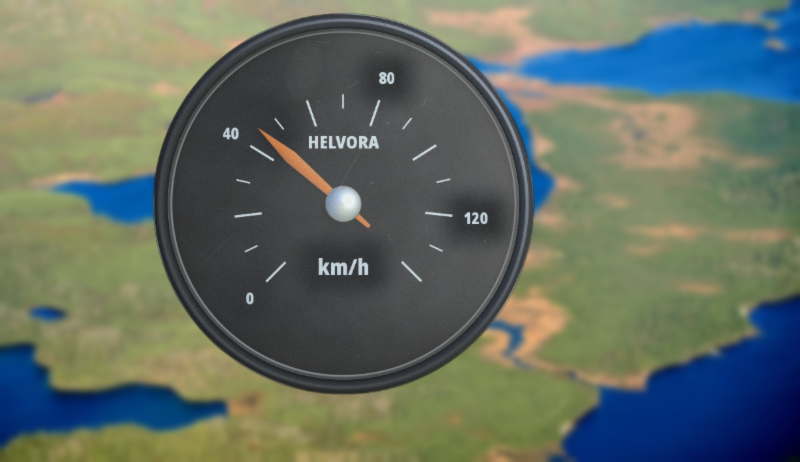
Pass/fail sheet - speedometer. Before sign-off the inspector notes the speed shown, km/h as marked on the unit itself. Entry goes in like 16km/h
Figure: 45km/h
